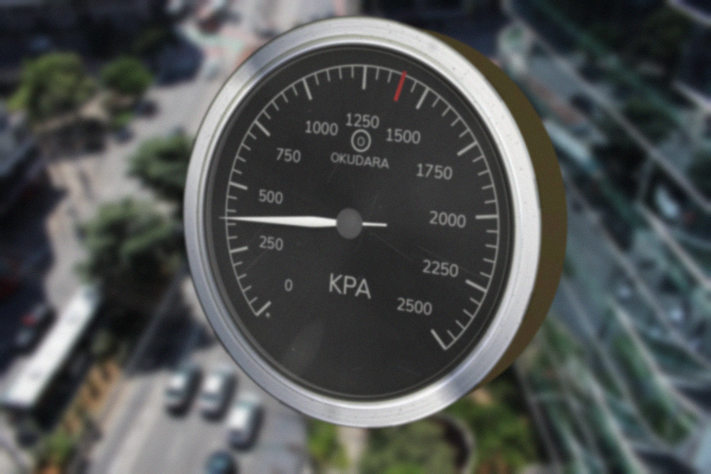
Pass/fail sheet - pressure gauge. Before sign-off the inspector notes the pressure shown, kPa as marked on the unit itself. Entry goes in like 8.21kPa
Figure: 375kPa
